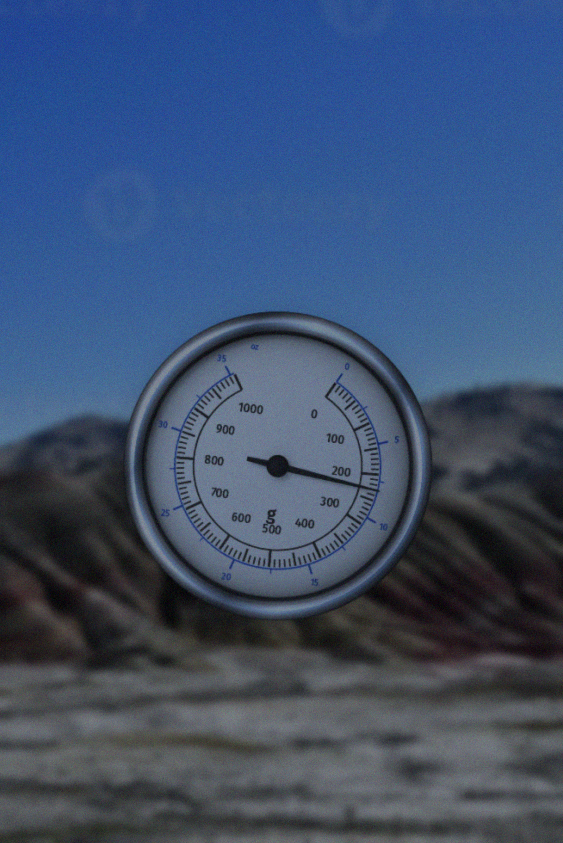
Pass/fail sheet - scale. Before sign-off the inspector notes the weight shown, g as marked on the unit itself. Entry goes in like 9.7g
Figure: 230g
